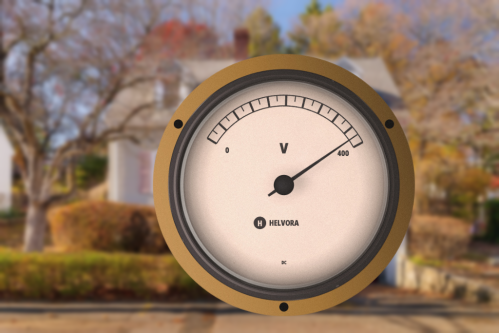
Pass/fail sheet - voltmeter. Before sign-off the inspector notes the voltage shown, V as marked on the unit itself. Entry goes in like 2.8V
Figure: 380V
